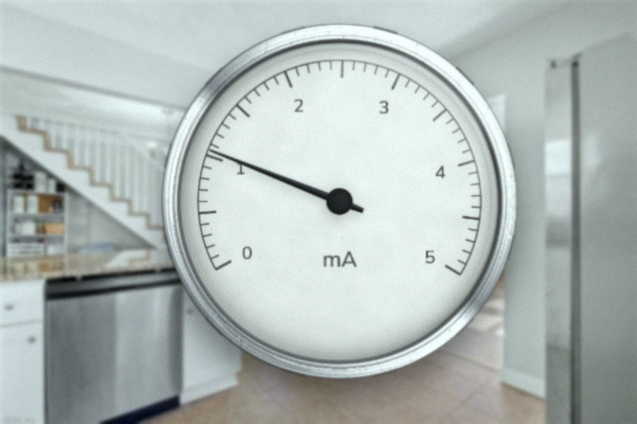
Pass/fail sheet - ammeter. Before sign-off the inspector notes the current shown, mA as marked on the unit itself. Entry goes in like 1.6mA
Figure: 1.05mA
